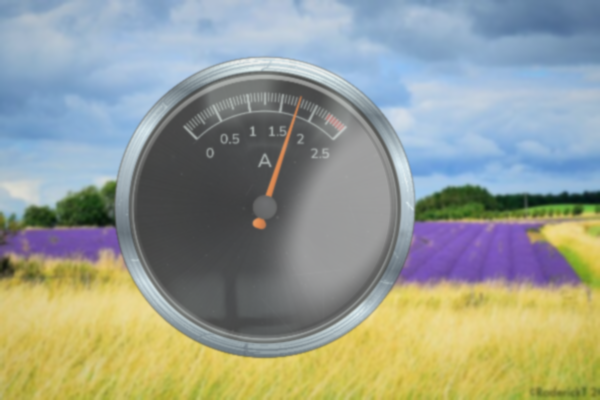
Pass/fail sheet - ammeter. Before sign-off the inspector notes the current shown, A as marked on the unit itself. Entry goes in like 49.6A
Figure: 1.75A
